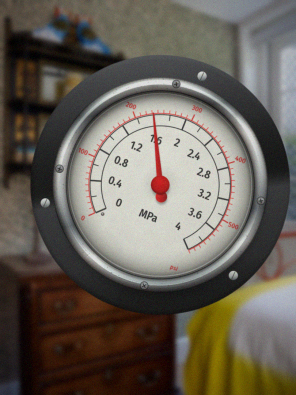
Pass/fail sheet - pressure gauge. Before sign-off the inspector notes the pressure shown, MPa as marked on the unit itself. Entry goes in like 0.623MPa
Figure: 1.6MPa
